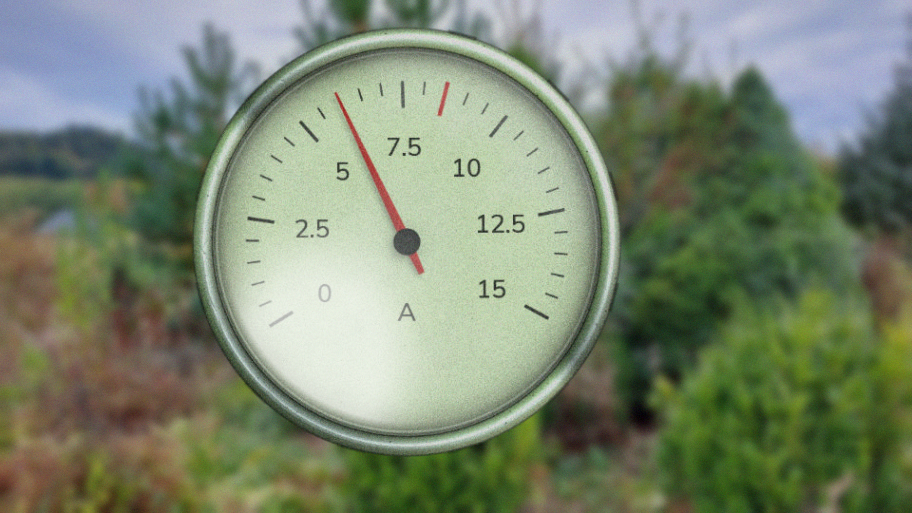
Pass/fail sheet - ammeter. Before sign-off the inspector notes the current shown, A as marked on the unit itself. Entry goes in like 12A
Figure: 6A
